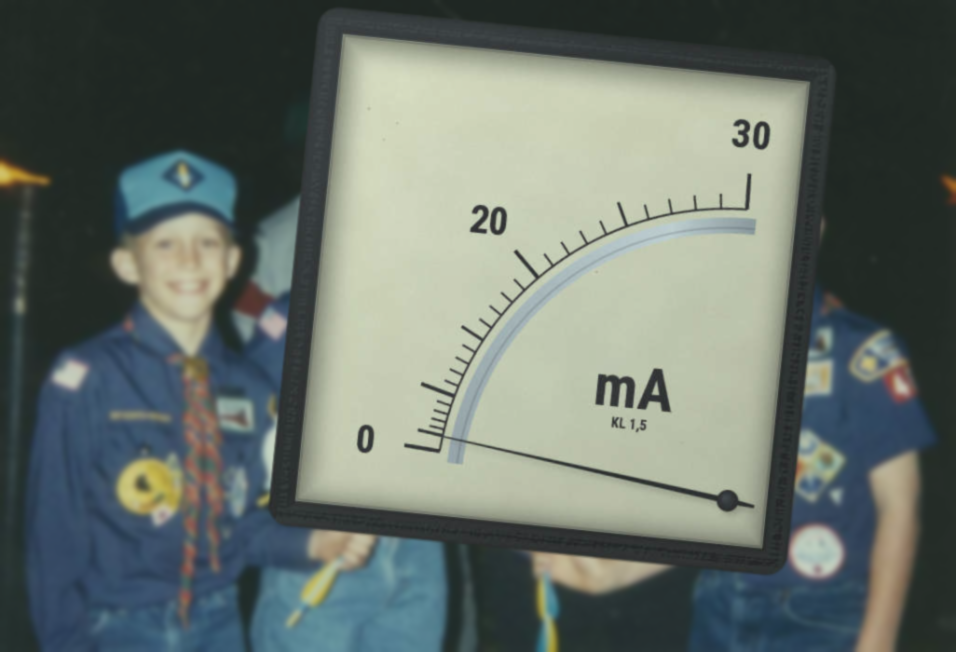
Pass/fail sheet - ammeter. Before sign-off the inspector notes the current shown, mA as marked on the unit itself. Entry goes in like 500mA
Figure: 5mA
